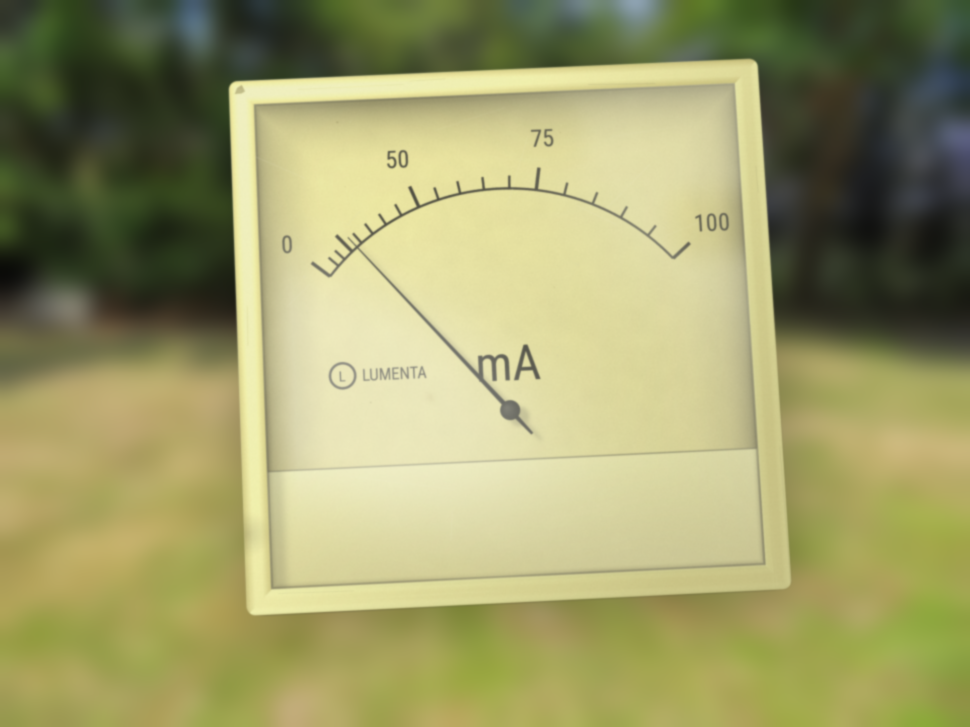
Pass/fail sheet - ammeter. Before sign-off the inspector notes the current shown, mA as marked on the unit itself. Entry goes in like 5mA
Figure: 27.5mA
